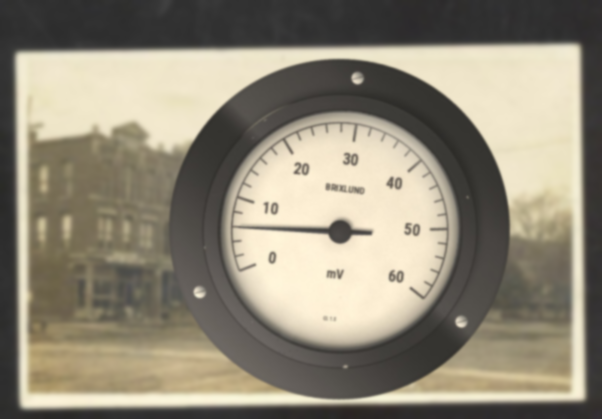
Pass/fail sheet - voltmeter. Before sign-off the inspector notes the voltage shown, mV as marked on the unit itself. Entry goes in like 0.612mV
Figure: 6mV
